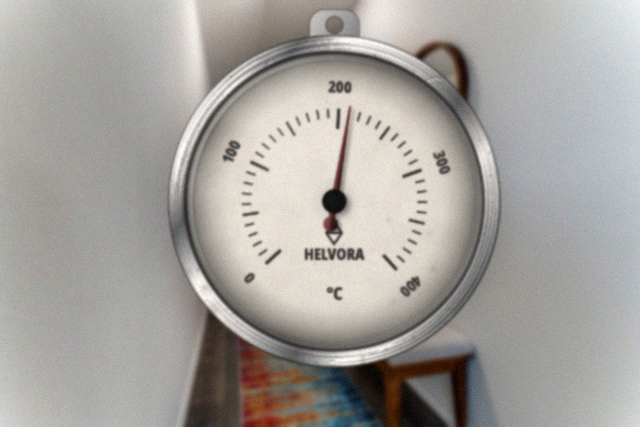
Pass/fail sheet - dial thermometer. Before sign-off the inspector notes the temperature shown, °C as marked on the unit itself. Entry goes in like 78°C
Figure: 210°C
